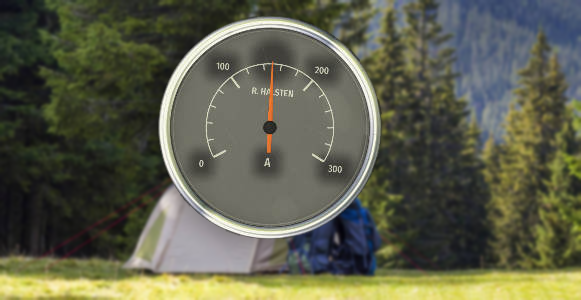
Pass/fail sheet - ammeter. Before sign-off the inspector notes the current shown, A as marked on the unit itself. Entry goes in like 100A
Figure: 150A
